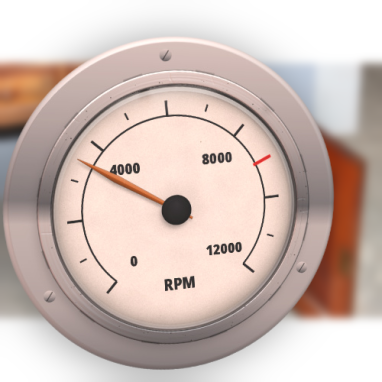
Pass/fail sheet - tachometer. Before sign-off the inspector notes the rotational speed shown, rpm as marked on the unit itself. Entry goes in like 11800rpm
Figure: 3500rpm
